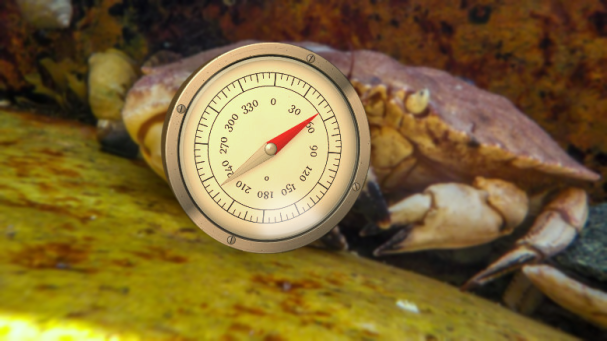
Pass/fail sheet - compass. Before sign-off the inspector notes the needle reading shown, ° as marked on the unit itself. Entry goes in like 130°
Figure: 50°
